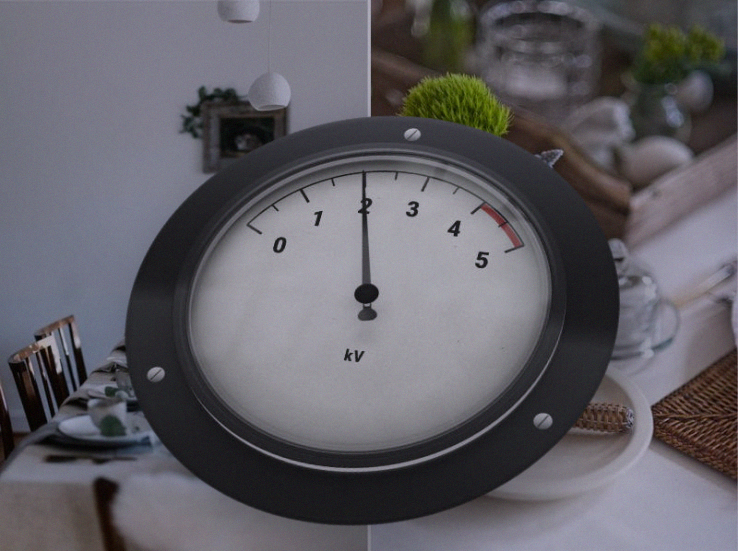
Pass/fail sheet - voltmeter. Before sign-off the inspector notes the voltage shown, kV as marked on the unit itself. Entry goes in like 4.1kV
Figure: 2kV
